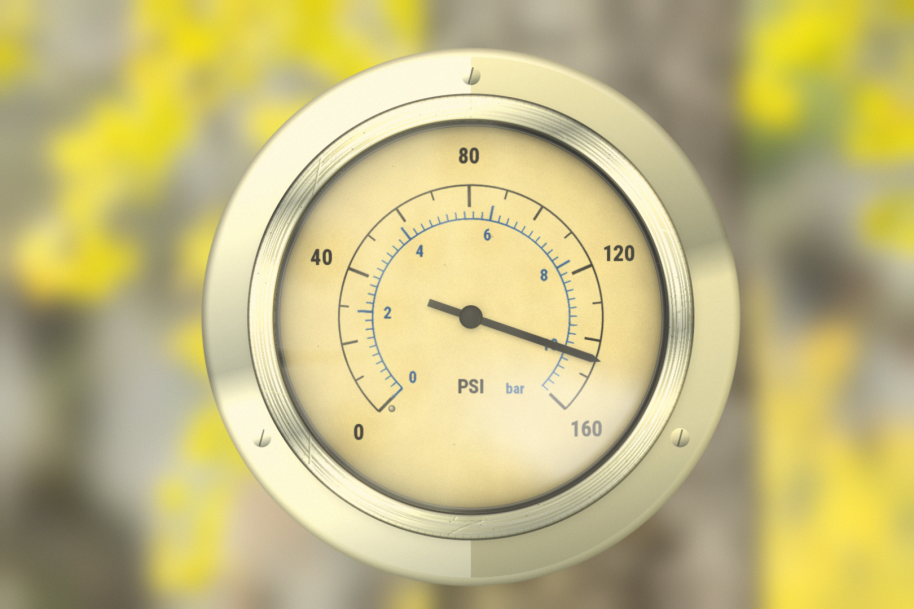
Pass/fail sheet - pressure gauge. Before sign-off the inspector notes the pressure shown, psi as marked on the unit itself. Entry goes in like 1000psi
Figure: 145psi
